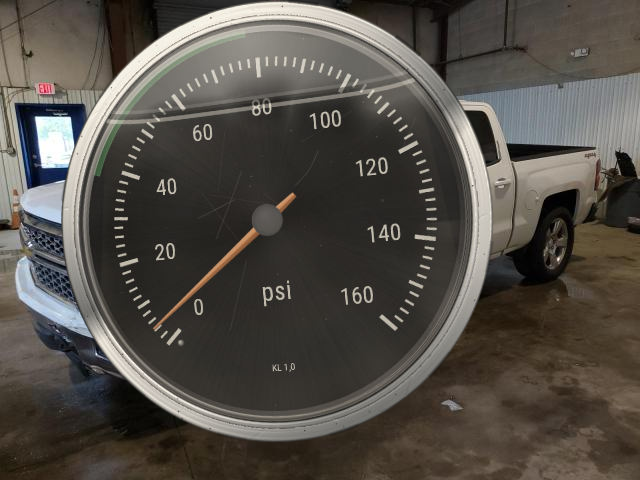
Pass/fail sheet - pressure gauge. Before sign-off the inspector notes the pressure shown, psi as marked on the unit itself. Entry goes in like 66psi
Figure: 4psi
